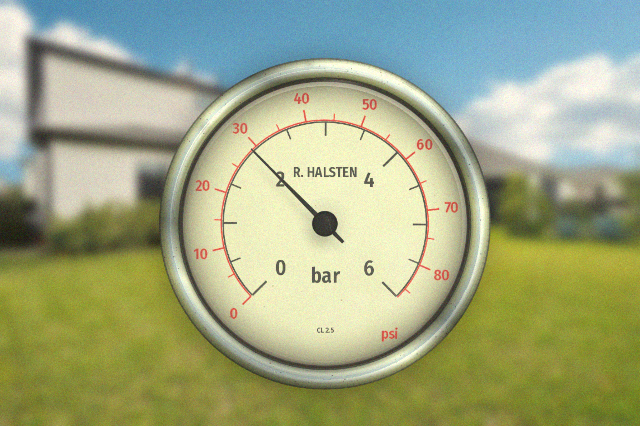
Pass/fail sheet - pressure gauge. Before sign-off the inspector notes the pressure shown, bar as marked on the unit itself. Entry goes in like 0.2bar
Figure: 2bar
